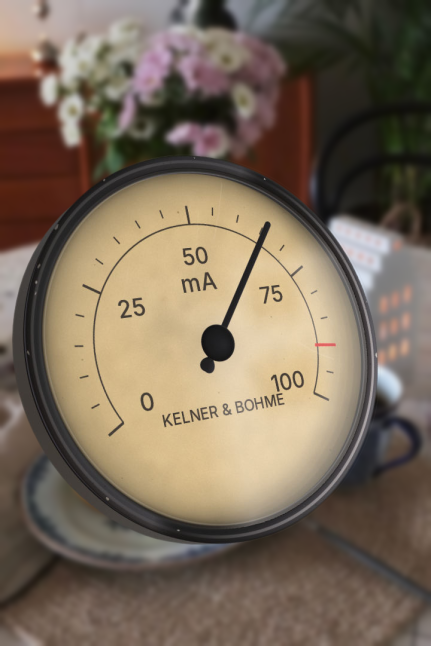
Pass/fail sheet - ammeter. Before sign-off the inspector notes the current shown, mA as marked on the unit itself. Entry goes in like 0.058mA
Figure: 65mA
